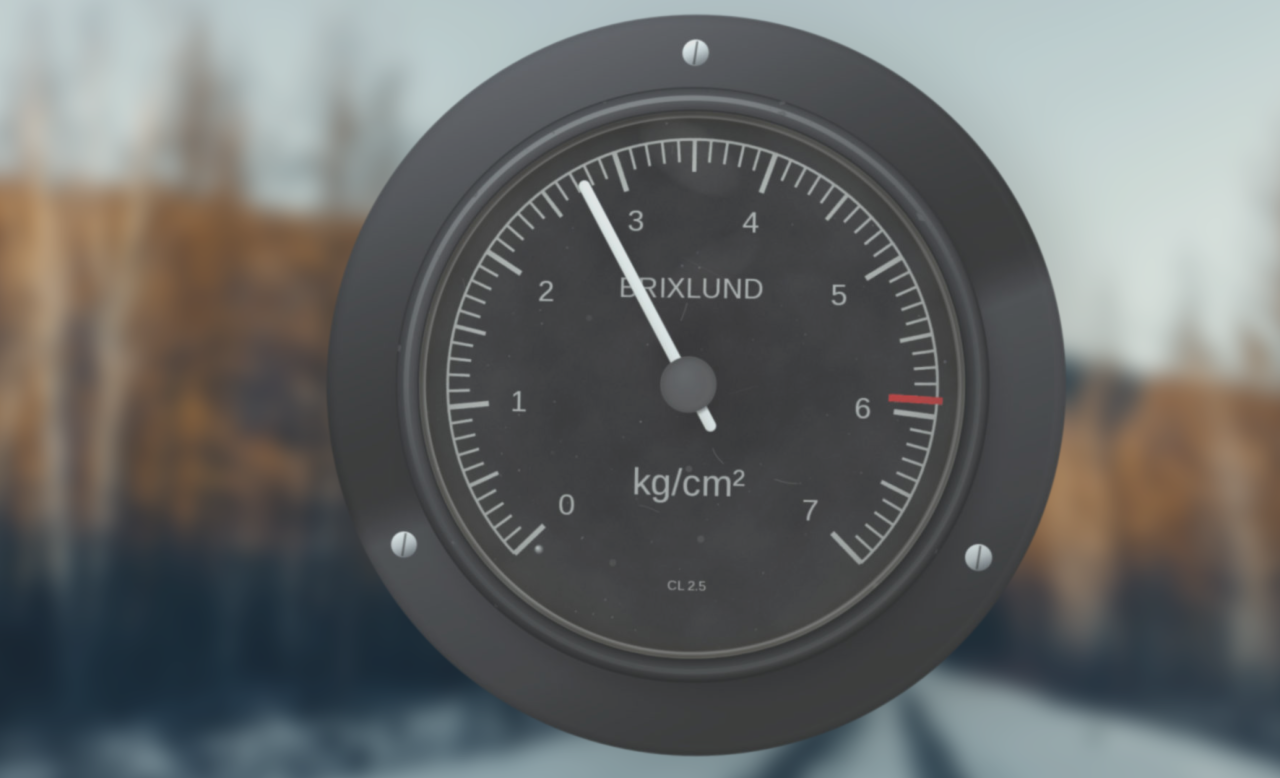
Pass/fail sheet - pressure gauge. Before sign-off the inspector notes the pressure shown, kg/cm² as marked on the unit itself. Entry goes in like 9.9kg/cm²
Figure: 2.75kg/cm²
